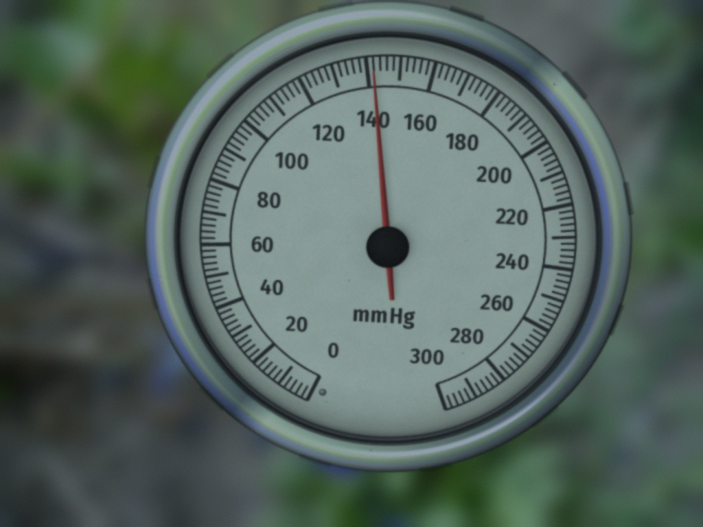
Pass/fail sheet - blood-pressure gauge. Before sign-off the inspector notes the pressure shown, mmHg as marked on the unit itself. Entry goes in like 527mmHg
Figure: 142mmHg
